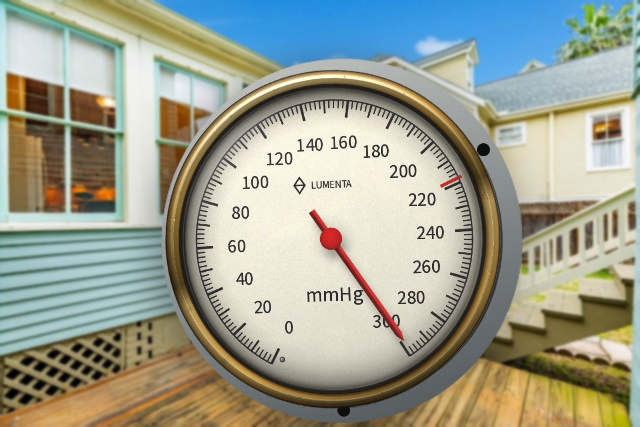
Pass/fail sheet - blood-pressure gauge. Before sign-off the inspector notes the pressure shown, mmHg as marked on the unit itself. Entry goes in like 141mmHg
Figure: 298mmHg
